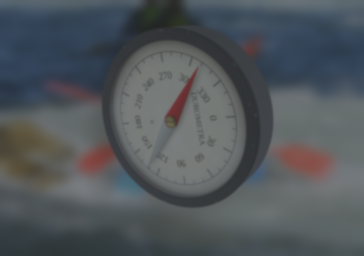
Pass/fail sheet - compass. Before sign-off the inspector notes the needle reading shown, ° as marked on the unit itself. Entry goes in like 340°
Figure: 310°
